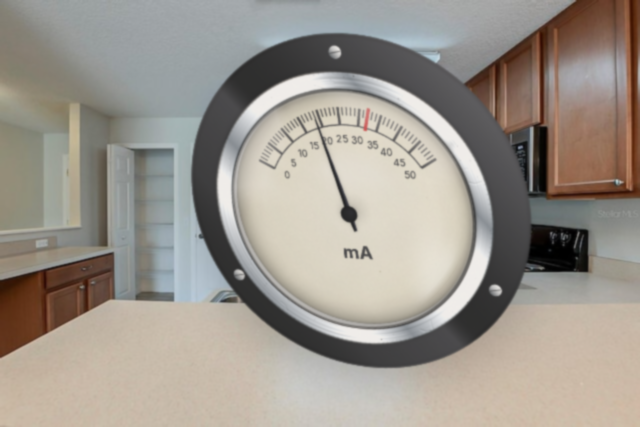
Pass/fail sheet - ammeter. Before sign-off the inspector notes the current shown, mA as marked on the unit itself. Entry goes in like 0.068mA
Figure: 20mA
